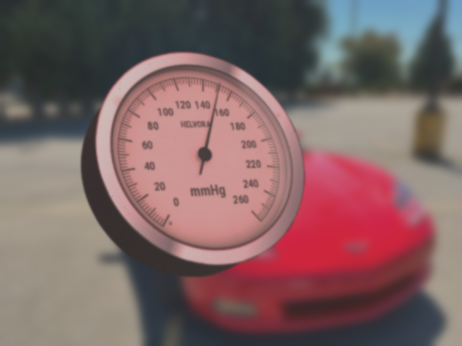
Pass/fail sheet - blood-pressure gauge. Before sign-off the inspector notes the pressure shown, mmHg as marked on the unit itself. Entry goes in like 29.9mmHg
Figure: 150mmHg
